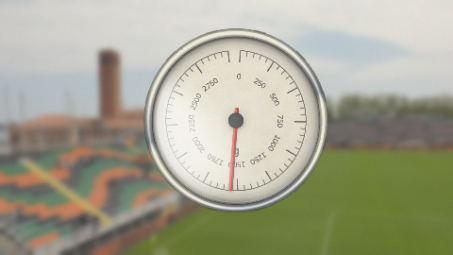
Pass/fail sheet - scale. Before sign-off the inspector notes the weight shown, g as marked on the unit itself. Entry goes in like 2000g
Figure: 1550g
